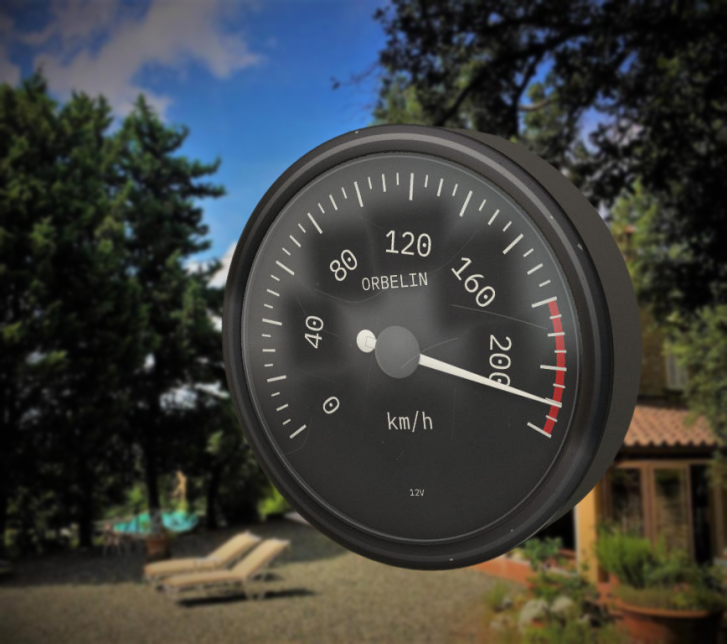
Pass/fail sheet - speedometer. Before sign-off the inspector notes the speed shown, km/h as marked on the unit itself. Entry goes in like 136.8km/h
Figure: 210km/h
